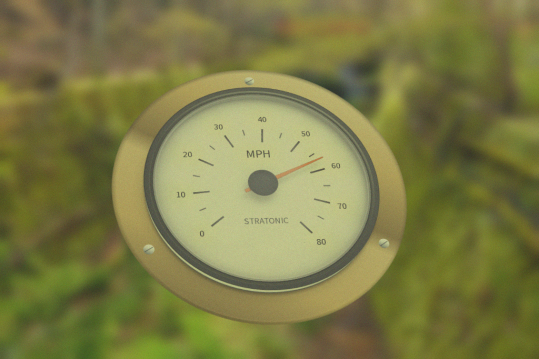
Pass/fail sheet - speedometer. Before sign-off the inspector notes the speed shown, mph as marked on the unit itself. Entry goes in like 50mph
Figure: 57.5mph
